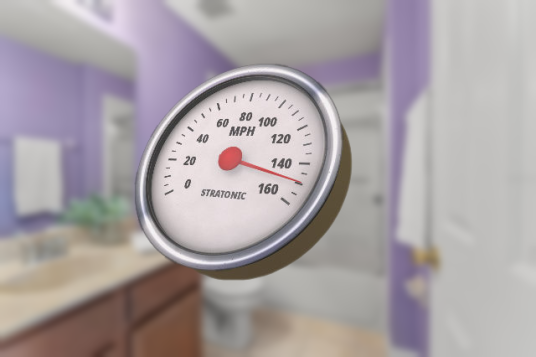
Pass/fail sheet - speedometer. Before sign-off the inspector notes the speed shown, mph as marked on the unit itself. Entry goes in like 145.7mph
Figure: 150mph
